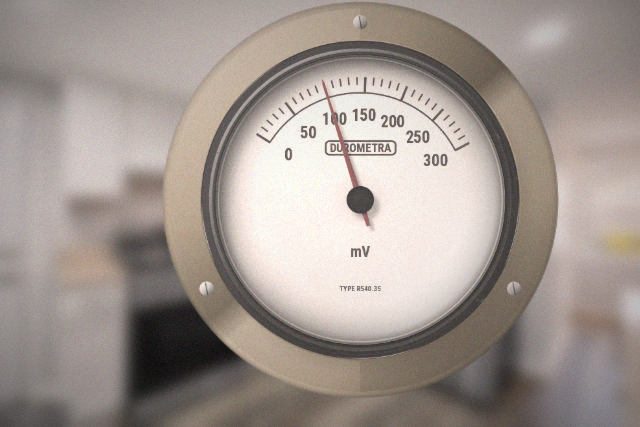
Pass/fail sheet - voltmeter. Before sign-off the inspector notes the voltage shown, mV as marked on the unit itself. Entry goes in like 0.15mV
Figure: 100mV
